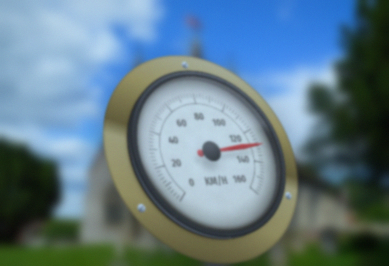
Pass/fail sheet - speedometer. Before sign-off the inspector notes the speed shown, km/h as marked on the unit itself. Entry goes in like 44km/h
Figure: 130km/h
